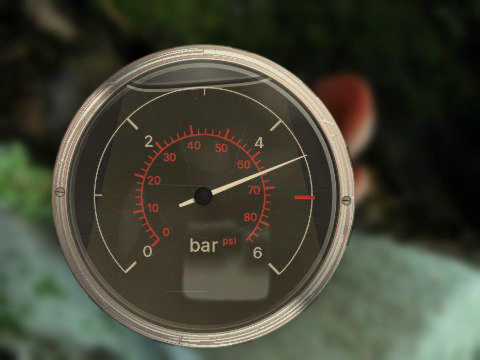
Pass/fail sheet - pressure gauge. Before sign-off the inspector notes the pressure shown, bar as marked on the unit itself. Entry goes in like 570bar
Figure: 4.5bar
